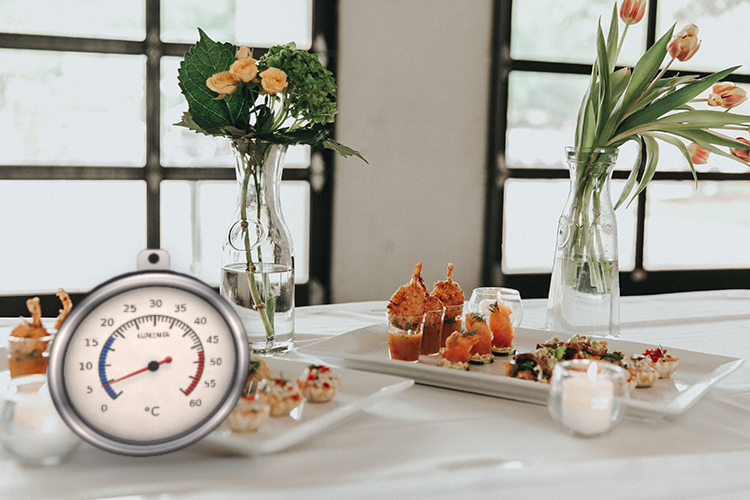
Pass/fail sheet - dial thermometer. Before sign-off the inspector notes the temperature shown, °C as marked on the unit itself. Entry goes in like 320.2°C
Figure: 5°C
